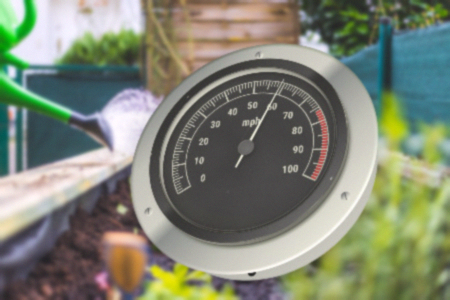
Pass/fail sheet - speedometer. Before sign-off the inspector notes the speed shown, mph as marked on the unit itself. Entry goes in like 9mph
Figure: 60mph
